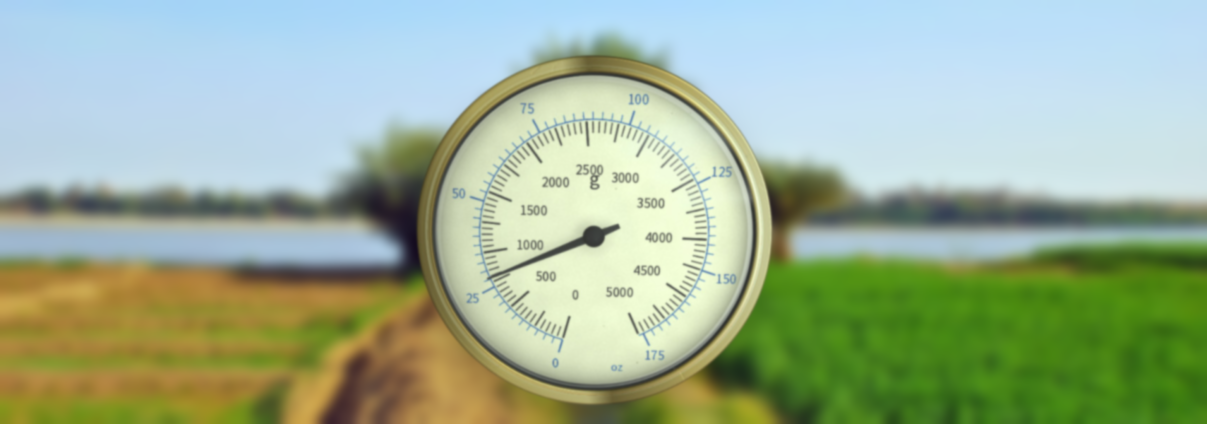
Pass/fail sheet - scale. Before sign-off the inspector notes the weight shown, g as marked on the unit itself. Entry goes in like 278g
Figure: 800g
